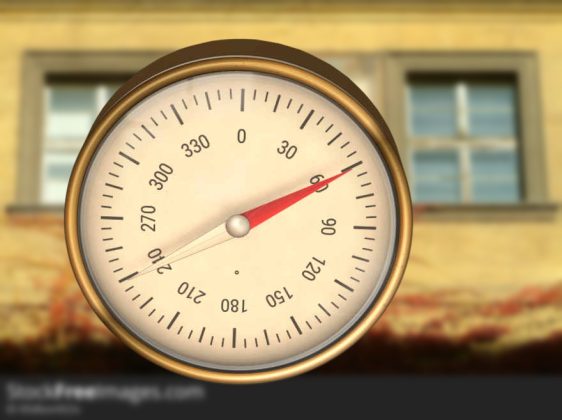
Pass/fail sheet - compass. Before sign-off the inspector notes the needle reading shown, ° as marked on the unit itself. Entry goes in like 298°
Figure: 60°
